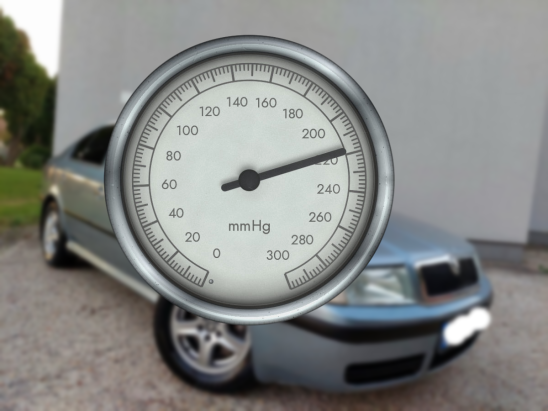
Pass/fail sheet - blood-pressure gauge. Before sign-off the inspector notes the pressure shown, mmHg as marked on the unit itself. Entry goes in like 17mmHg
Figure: 218mmHg
